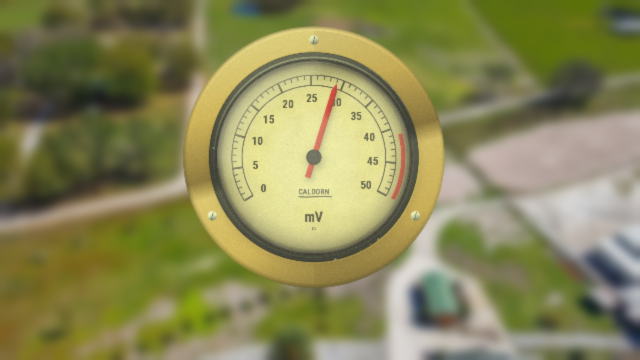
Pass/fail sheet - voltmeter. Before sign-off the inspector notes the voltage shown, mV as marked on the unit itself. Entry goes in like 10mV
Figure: 29mV
